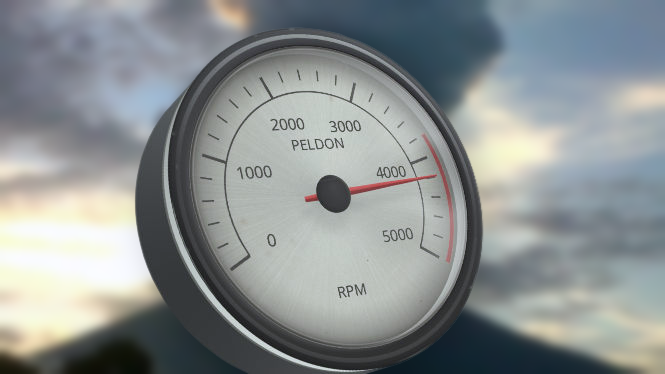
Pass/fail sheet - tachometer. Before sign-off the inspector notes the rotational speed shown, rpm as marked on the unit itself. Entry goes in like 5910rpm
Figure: 4200rpm
